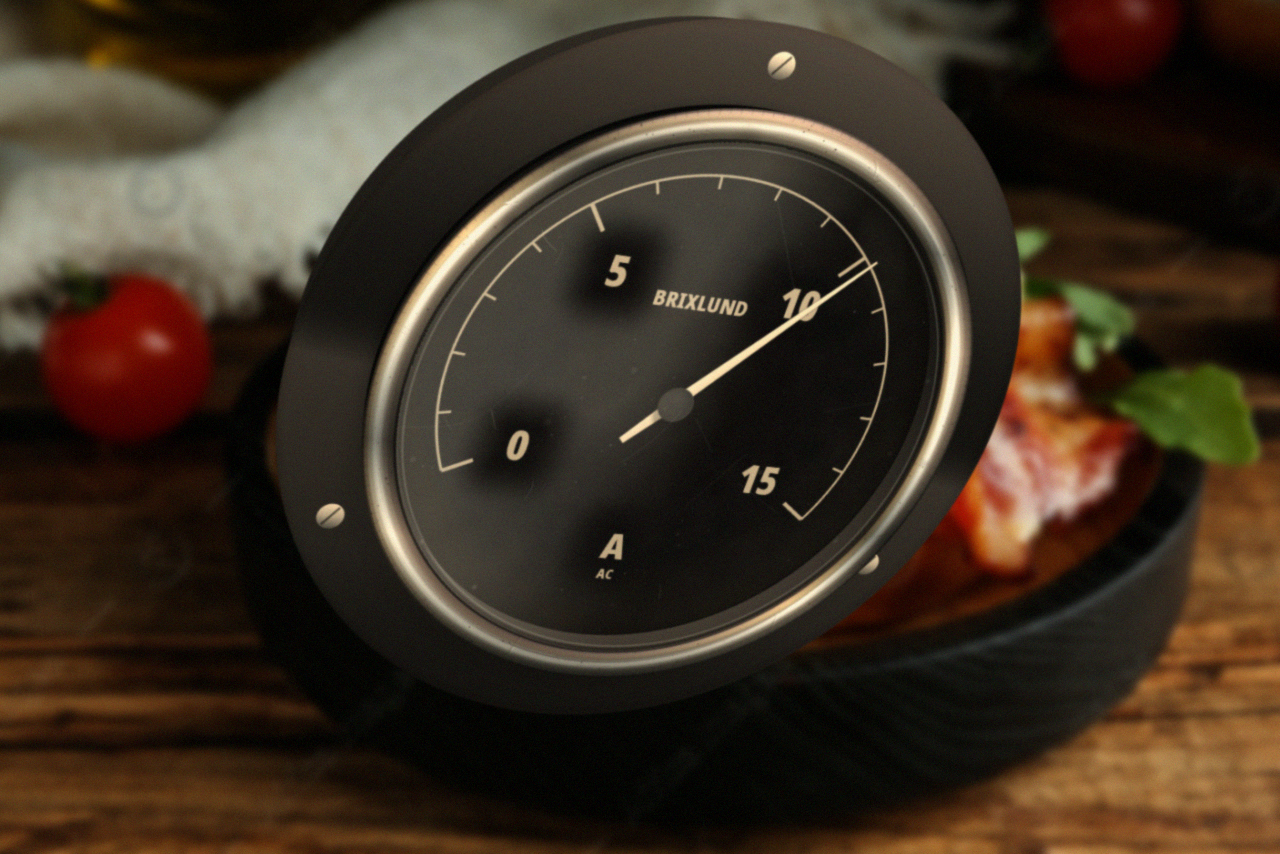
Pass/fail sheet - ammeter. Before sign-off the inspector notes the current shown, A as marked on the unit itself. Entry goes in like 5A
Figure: 10A
